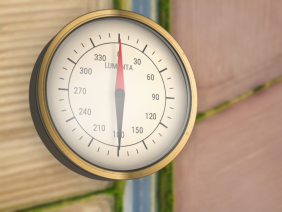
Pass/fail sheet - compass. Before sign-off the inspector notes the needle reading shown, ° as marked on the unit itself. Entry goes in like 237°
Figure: 0°
